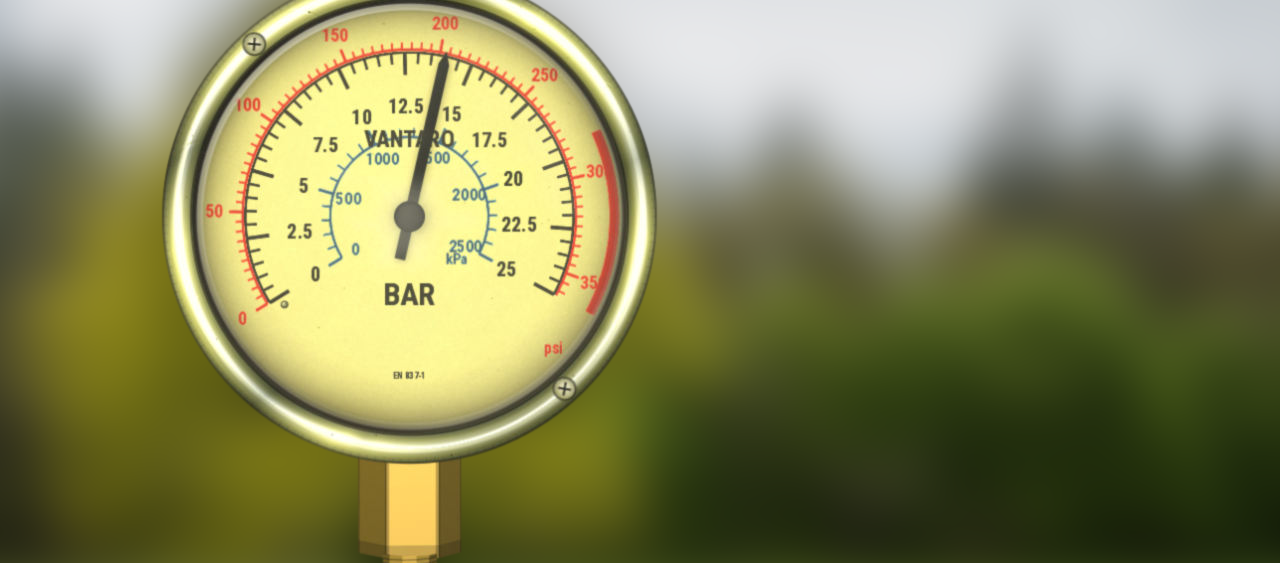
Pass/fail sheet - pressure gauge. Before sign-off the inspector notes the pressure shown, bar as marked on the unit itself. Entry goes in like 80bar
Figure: 14bar
